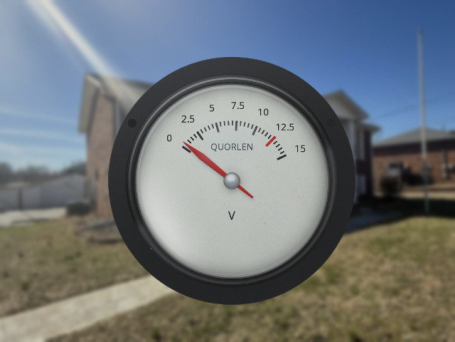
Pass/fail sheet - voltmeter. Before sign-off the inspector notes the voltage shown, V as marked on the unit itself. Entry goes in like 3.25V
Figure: 0.5V
